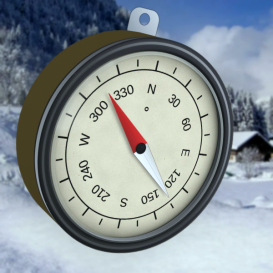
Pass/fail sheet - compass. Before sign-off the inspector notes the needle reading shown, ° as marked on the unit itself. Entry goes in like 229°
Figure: 315°
